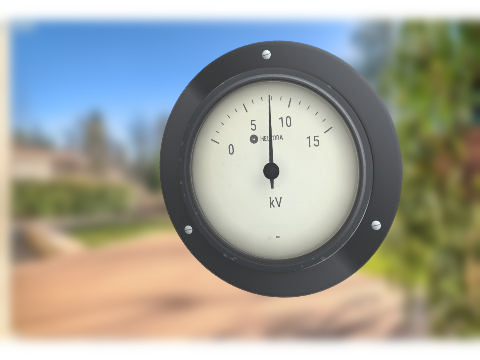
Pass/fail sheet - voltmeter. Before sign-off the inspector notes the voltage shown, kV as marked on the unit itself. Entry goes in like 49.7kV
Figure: 8kV
